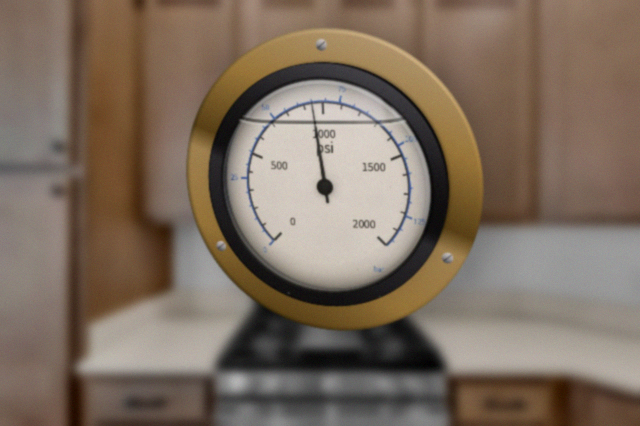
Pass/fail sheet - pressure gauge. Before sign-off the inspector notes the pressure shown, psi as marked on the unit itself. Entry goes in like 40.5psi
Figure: 950psi
